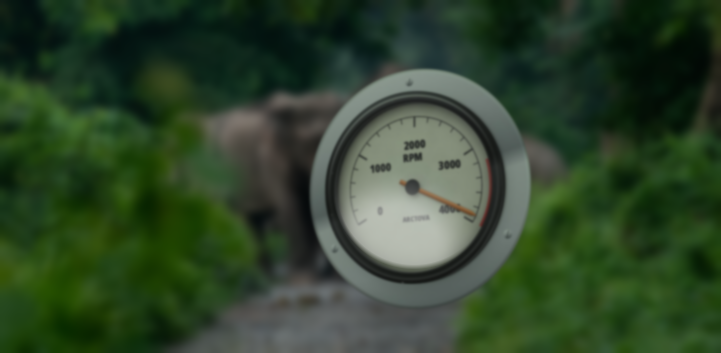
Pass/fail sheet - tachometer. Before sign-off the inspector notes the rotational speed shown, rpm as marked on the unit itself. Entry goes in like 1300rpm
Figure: 3900rpm
